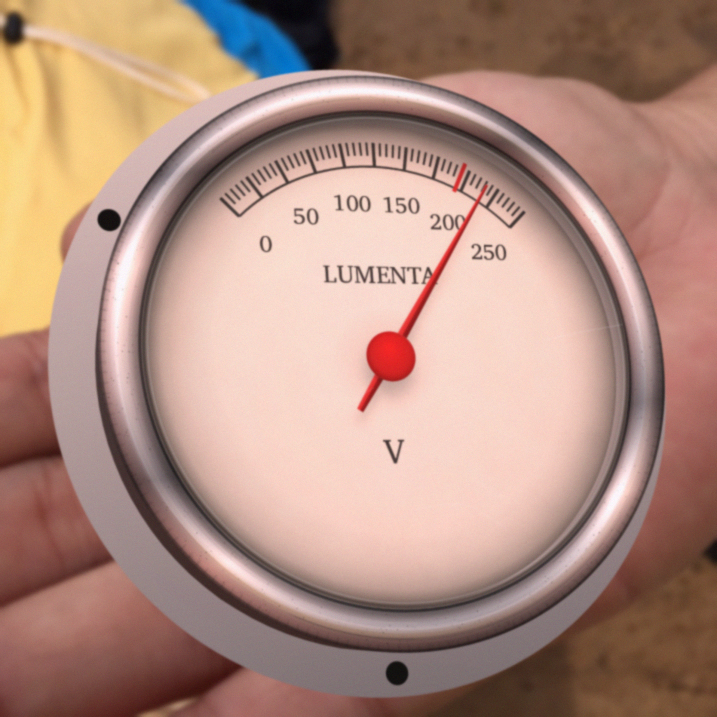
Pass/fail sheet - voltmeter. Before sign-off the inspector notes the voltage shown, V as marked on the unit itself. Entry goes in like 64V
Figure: 215V
